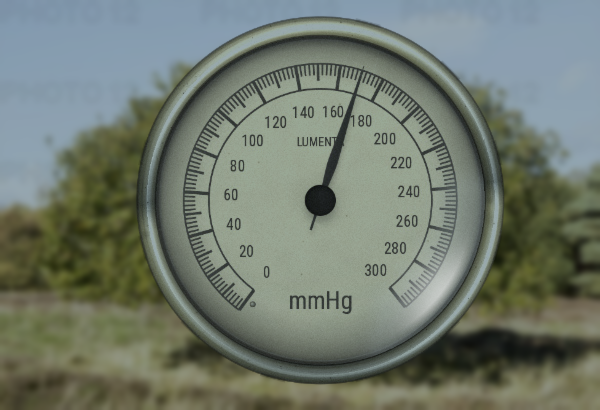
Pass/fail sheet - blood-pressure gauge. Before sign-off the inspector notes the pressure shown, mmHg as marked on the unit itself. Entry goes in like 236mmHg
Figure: 170mmHg
